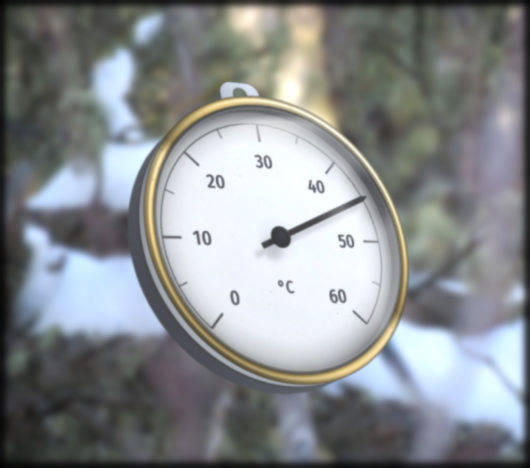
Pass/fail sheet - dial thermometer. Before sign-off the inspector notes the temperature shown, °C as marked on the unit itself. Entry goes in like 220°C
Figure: 45°C
